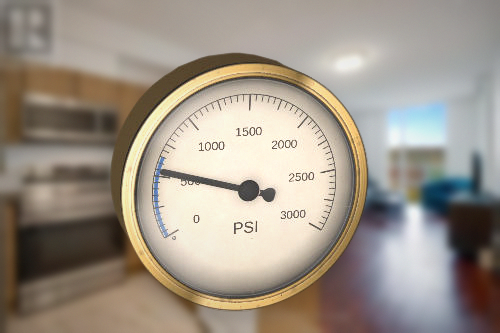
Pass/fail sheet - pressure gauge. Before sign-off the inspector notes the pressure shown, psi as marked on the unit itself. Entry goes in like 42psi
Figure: 550psi
